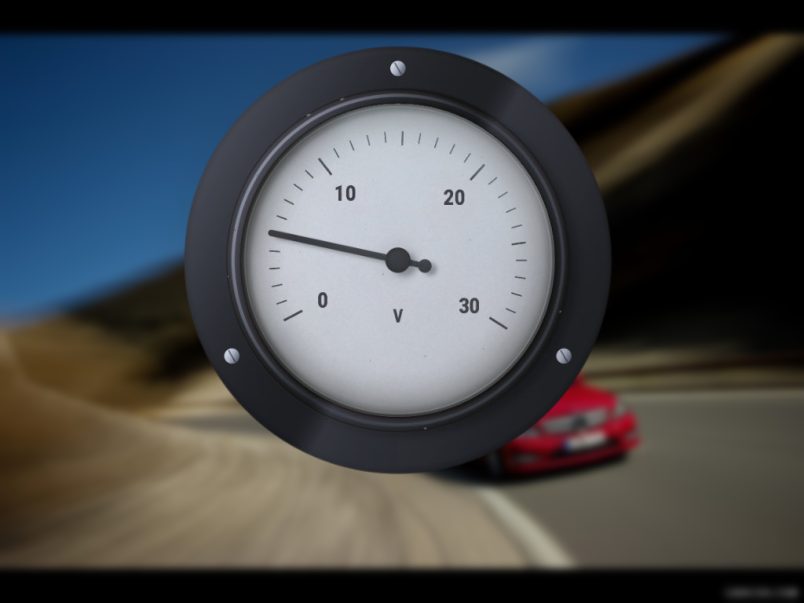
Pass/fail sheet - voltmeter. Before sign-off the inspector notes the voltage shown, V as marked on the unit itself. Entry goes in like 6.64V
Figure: 5V
